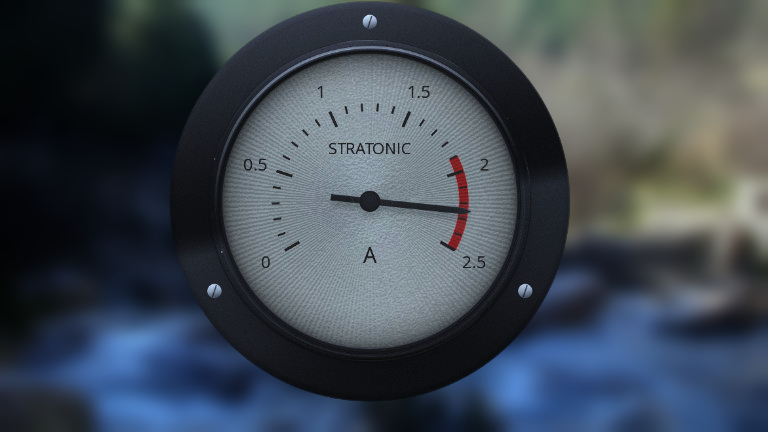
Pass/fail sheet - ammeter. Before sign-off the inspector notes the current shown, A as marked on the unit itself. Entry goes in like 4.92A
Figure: 2.25A
